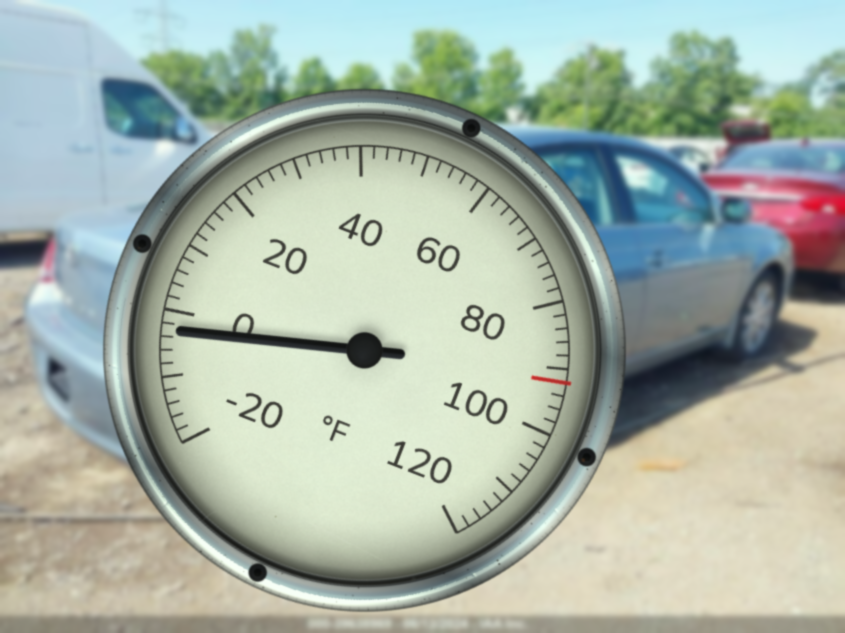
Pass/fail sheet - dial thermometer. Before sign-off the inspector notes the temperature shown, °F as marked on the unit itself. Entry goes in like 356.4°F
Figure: -3°F
